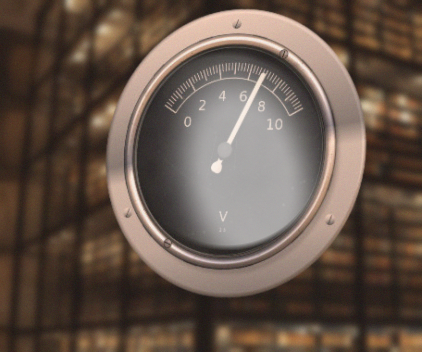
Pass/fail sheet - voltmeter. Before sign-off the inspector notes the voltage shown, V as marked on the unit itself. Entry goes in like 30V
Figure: 7V
